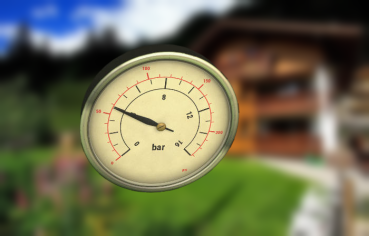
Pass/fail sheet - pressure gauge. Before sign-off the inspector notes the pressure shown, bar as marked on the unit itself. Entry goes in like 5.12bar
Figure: 4bar
